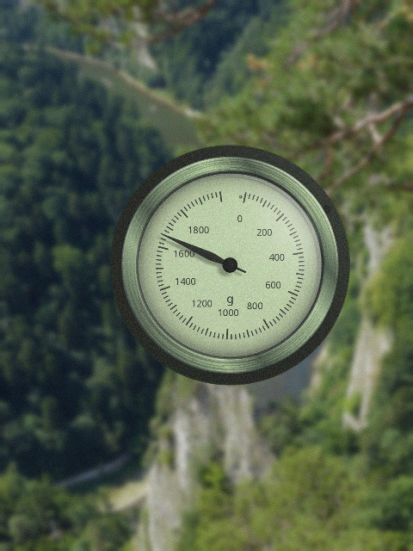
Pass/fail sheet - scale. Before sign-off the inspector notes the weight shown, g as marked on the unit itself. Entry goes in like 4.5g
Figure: 1660g
